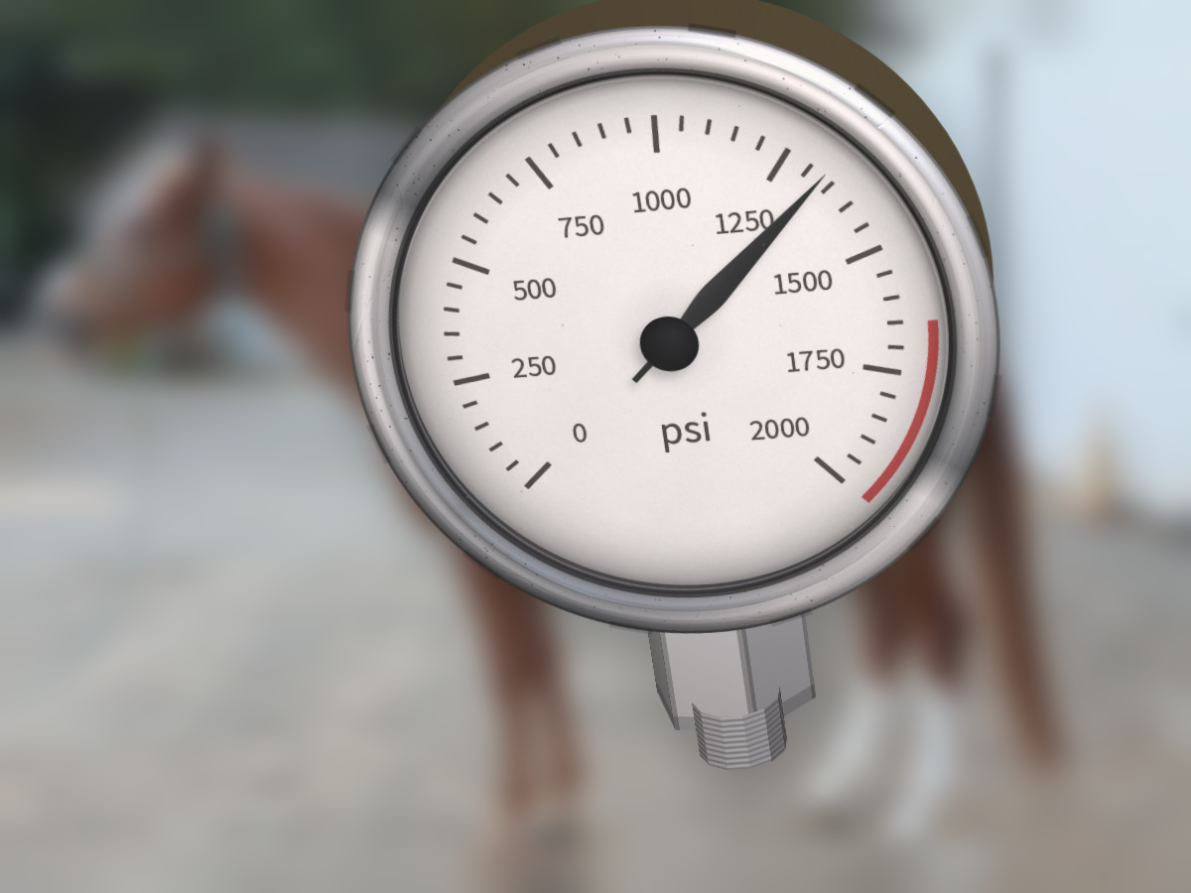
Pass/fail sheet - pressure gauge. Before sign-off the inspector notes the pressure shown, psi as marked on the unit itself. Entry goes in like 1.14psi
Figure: 1325psi
